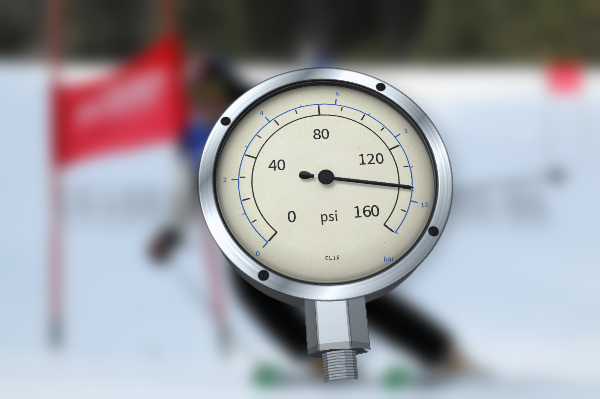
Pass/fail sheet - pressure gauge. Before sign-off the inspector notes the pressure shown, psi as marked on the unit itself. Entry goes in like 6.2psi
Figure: 140psi
